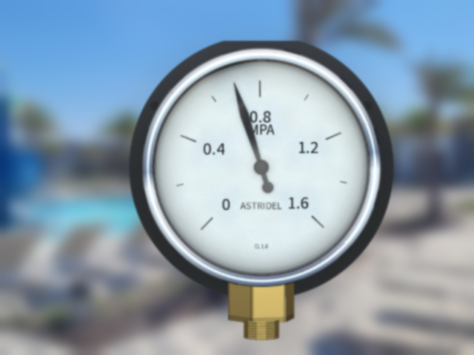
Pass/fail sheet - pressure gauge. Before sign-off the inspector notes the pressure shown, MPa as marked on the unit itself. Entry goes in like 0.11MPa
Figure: 0.7MPa
